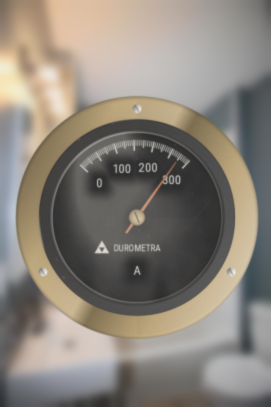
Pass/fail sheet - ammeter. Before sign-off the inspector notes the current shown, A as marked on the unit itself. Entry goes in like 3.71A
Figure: 275A
